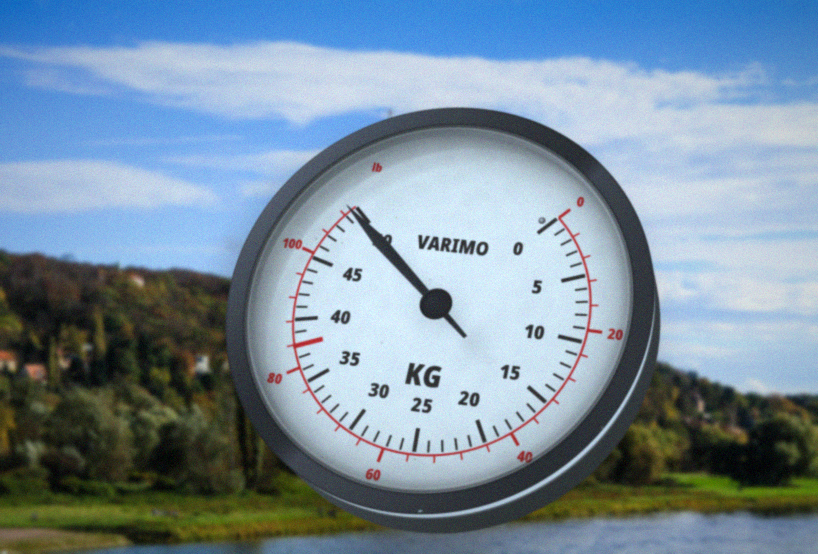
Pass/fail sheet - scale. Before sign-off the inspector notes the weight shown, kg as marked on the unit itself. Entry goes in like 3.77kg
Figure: 49.5kg
